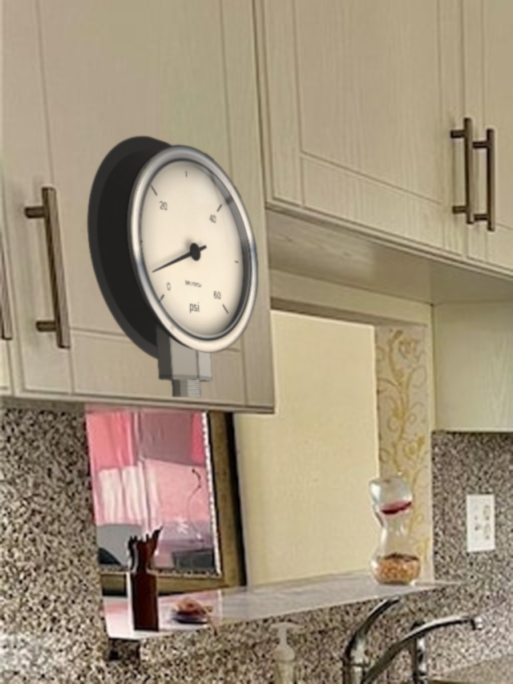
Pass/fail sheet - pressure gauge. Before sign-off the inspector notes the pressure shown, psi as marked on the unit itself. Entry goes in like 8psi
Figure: 5psi
